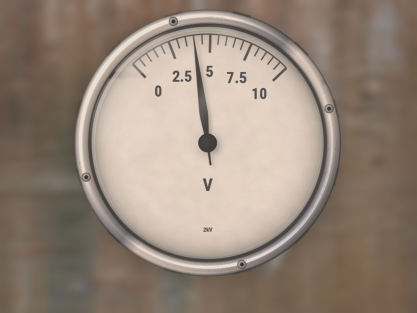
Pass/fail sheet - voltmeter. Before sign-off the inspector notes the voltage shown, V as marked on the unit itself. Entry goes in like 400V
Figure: 4V
